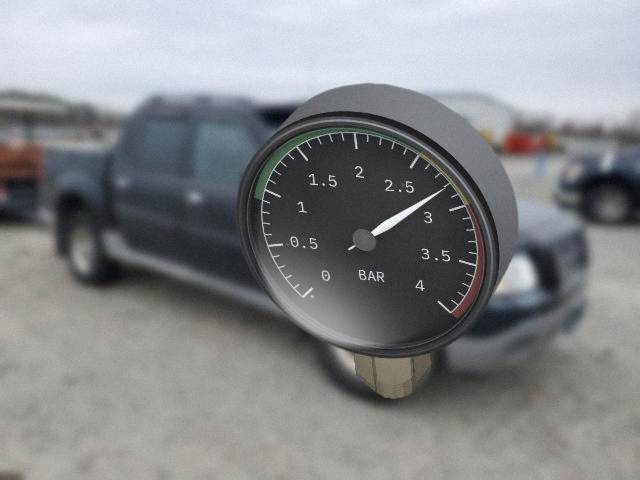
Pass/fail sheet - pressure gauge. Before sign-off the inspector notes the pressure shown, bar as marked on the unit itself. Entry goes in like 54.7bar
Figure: 2.8bar
